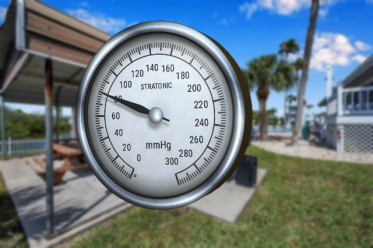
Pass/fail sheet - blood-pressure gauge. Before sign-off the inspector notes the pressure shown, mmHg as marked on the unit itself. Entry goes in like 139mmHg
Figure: 80mmHg
